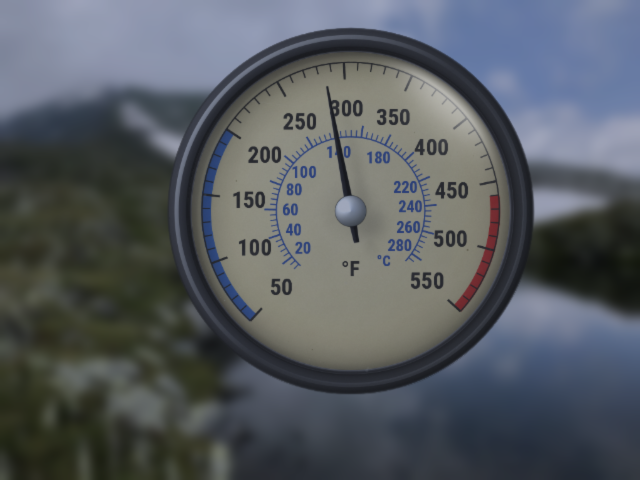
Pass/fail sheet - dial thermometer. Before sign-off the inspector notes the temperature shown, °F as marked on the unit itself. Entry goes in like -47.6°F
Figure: 285°F
